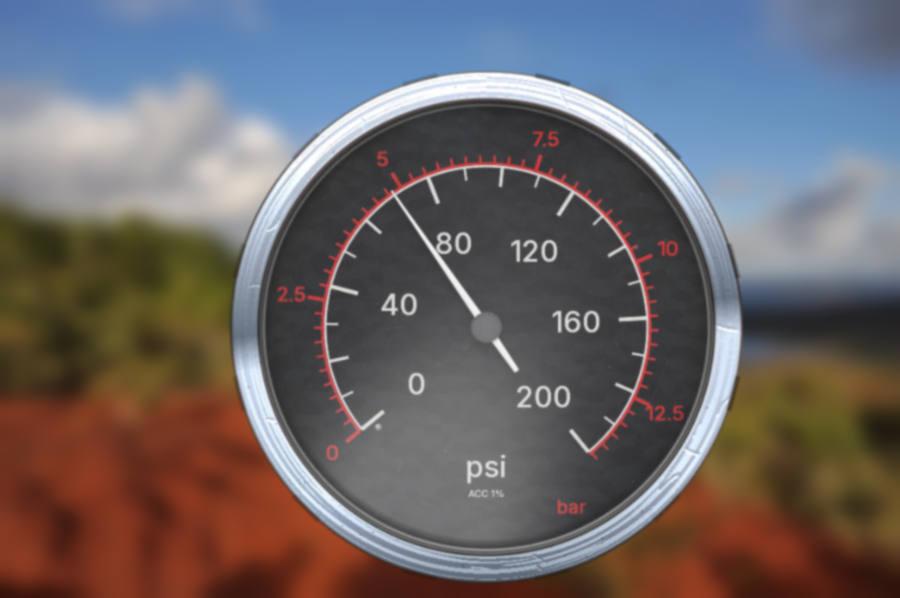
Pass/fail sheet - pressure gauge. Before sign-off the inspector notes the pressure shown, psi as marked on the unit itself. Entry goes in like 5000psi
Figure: 70psi
